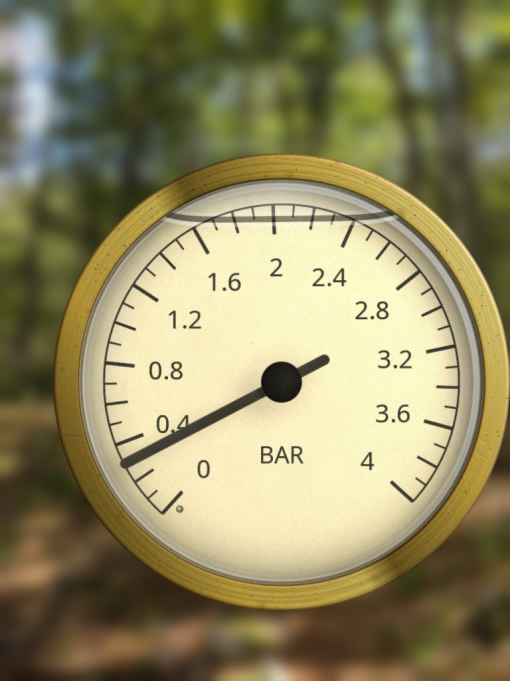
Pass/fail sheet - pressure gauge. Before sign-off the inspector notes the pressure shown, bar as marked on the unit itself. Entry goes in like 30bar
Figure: 0.3bar
